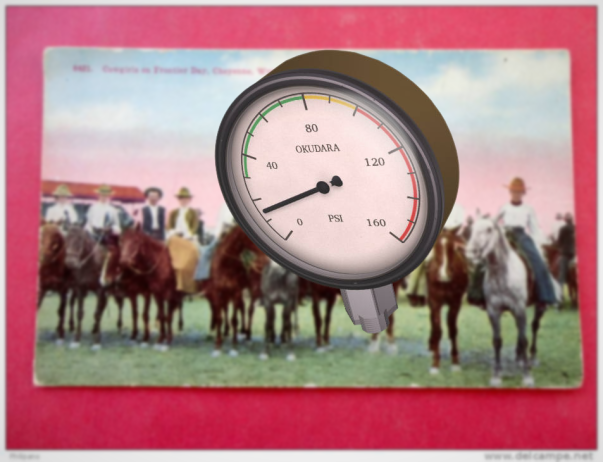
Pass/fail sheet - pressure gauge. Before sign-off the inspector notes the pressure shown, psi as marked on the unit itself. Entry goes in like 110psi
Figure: 15psi
